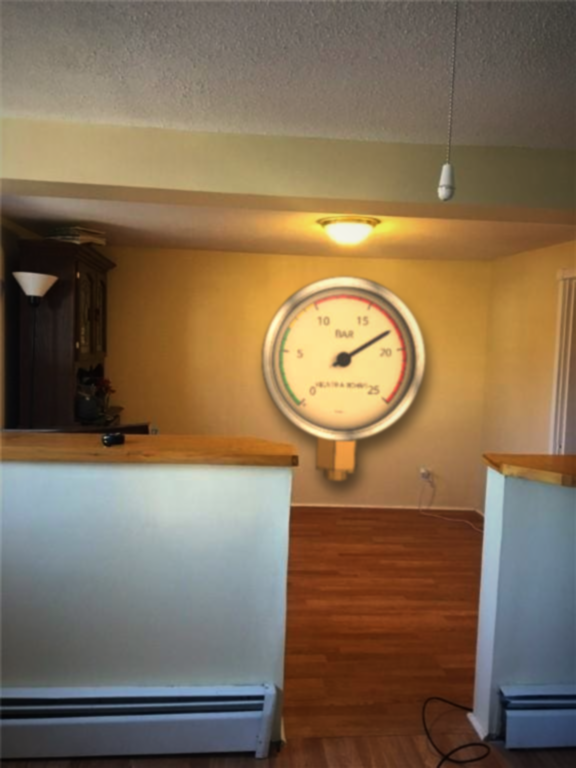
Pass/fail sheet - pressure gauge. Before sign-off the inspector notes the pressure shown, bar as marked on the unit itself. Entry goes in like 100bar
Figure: 18bar
